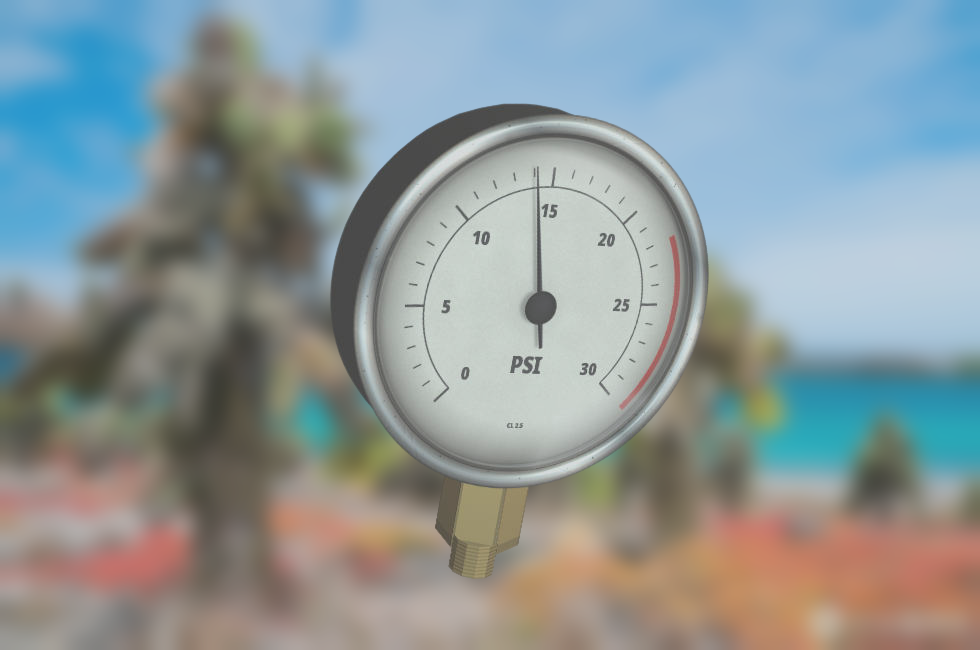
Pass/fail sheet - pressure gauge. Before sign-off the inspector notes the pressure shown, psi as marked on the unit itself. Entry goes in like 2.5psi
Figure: 14psi
